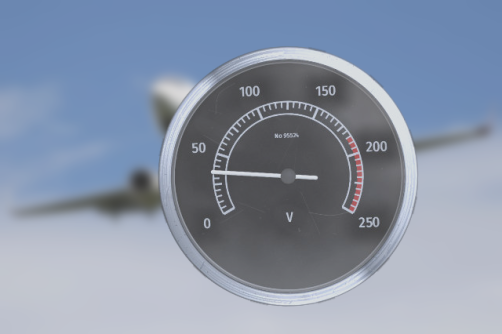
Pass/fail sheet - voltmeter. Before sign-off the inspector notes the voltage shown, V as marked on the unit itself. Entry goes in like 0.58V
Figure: 35V
